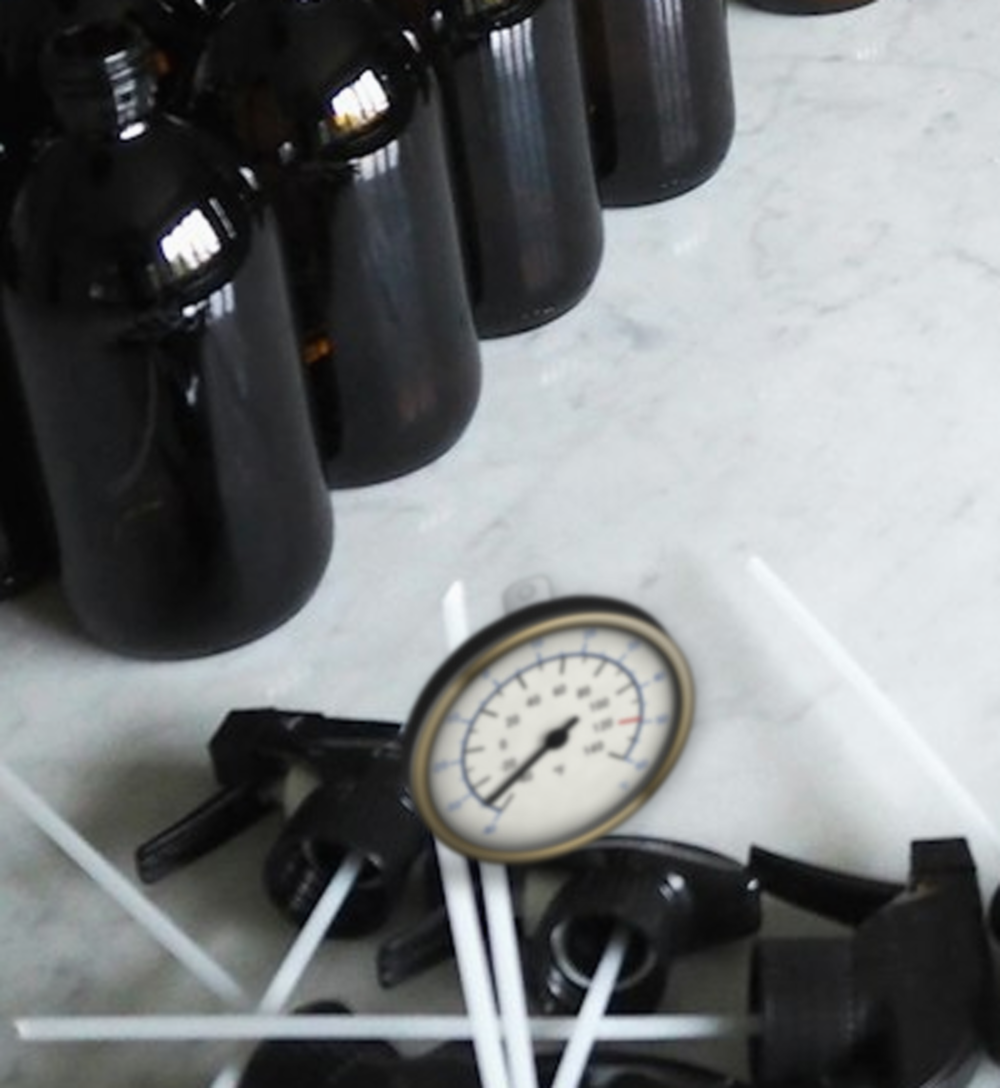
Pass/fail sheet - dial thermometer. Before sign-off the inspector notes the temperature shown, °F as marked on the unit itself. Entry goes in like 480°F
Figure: -30°F
